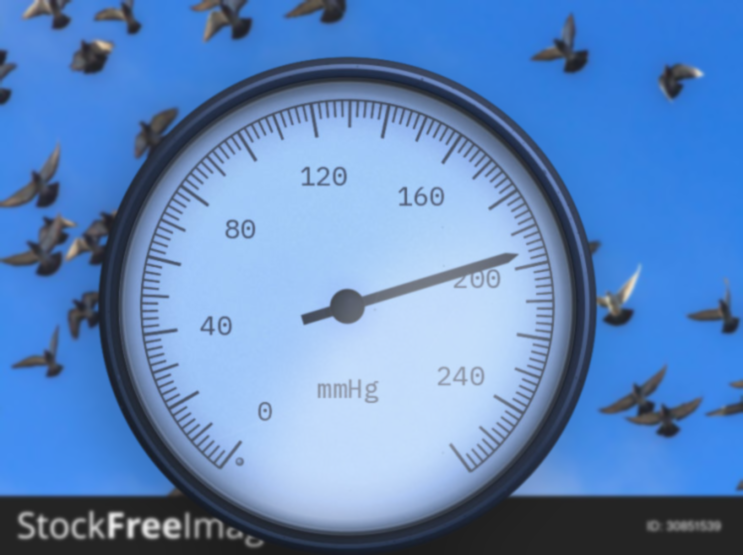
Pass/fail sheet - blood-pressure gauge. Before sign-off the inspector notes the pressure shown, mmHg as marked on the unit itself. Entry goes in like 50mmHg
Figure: 196mmHg
